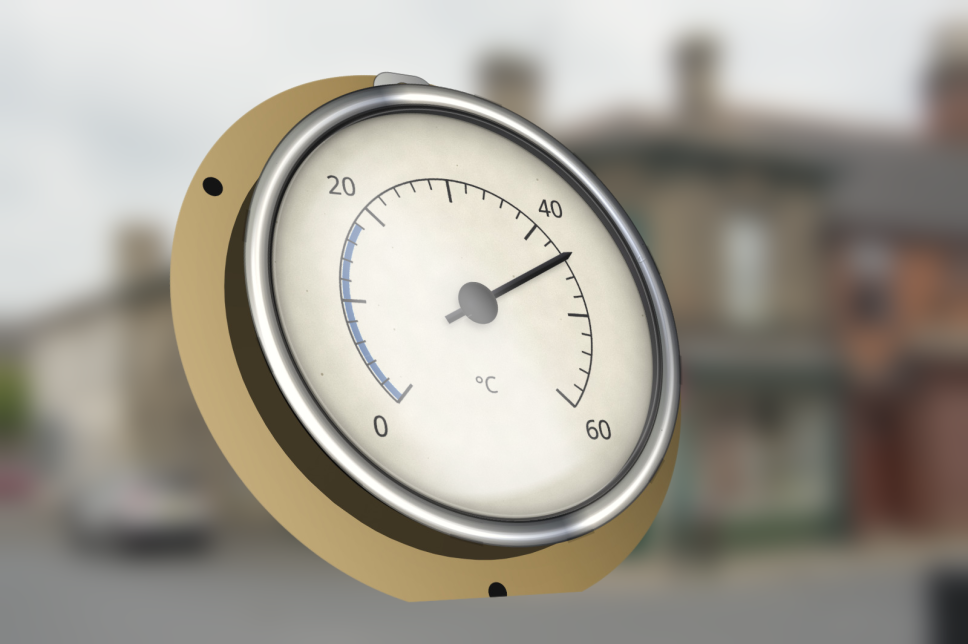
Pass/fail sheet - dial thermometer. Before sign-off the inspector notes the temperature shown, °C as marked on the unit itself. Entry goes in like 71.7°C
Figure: 44°C
